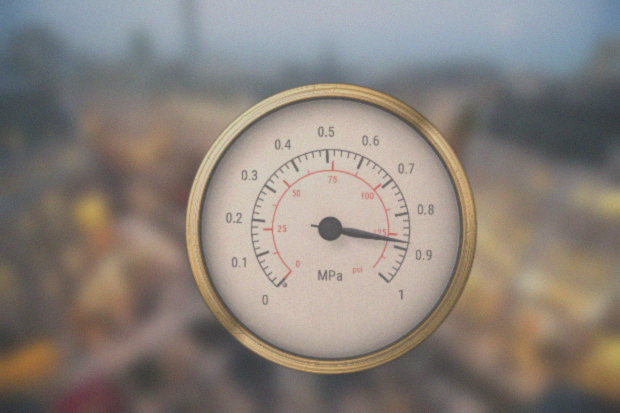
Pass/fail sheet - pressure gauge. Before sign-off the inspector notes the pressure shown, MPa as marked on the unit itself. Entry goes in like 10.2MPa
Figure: 0.88MPa
